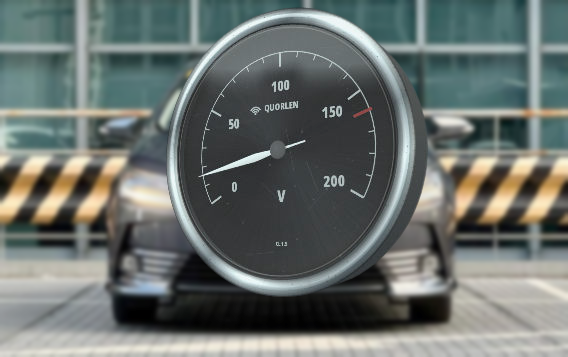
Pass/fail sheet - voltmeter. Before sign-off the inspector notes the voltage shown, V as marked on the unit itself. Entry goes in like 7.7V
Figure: 15V
